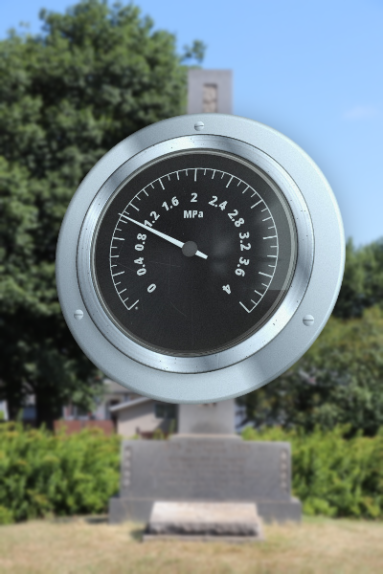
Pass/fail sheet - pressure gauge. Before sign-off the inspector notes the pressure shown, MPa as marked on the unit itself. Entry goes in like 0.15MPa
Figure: 1.05MPa
